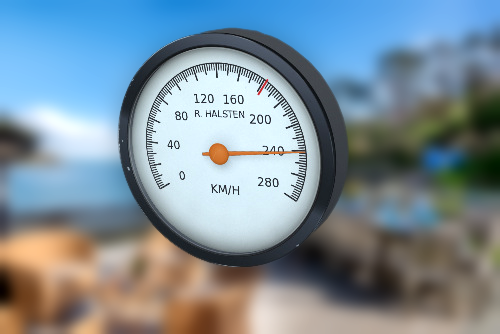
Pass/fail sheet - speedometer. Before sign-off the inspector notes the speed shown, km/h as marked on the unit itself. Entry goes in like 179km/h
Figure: 240km/h
